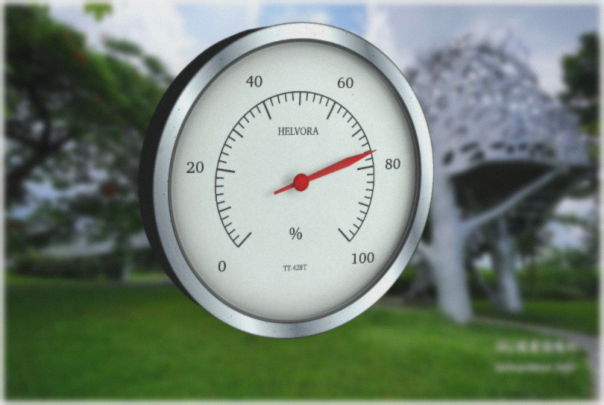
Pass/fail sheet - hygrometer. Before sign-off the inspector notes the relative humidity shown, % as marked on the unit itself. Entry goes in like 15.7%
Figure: 76%
